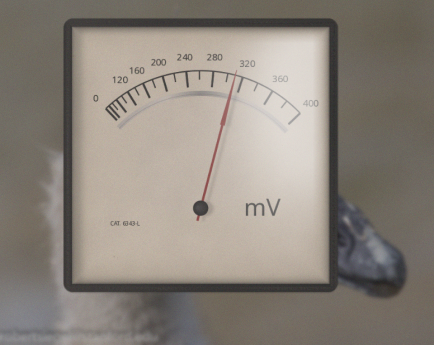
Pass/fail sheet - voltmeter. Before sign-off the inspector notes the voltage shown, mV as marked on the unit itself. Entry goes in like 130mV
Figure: 310mV
